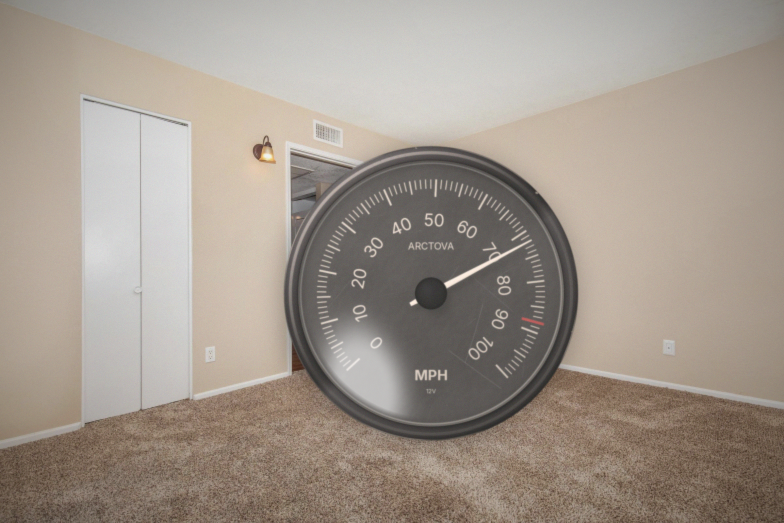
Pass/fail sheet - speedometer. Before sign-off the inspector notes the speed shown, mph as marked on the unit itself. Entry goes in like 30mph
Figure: 72mph
